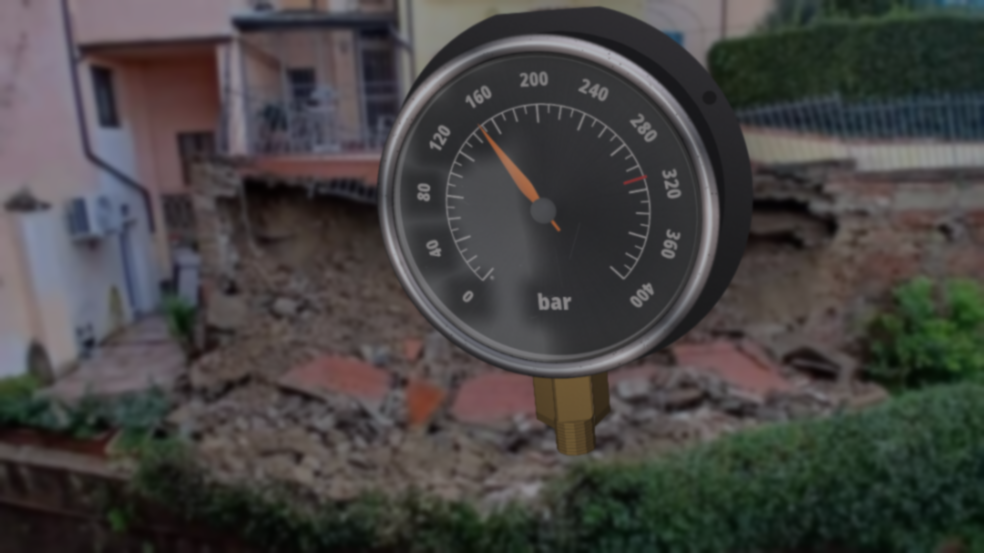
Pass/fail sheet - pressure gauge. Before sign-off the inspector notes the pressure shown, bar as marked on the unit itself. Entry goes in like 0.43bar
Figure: 150bar
